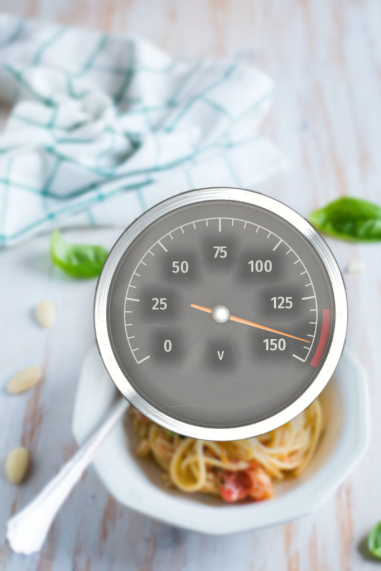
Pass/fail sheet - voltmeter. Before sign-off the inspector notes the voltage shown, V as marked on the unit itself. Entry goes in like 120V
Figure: 142.5V
